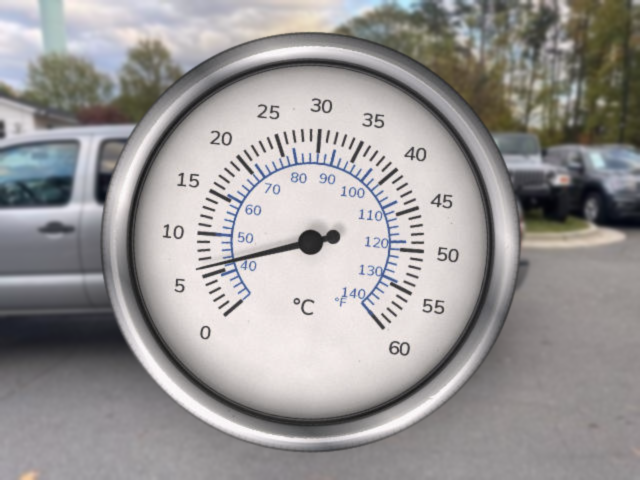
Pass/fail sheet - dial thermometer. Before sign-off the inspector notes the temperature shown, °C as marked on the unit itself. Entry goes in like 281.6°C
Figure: 6°C
